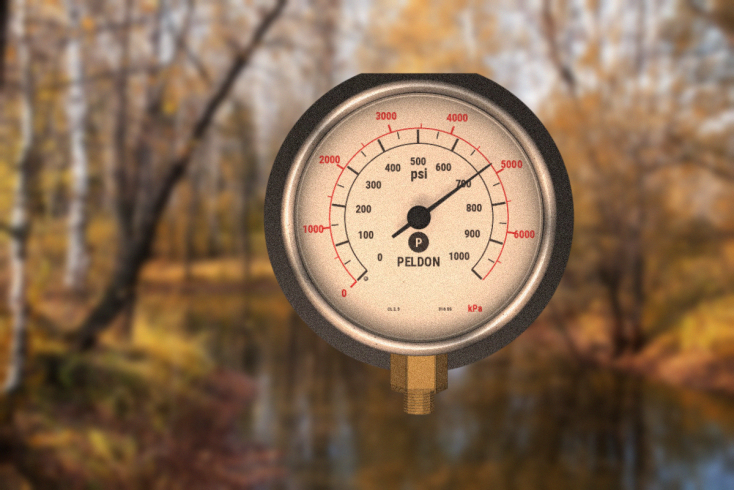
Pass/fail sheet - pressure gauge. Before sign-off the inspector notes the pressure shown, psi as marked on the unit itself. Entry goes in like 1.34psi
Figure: 700psi
